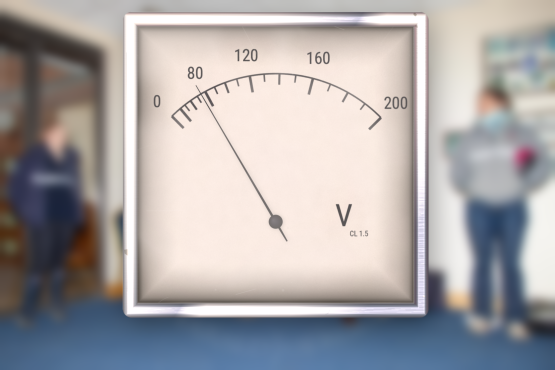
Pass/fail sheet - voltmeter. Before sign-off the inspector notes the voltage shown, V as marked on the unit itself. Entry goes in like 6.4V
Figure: 75V
